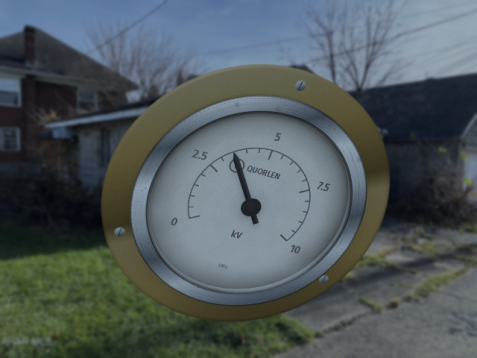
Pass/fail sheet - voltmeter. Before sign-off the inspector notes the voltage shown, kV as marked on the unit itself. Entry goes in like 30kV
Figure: 3.5kV
